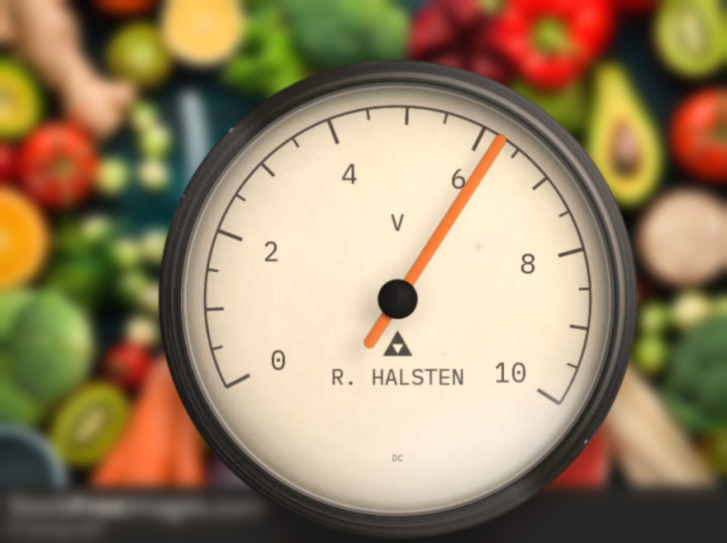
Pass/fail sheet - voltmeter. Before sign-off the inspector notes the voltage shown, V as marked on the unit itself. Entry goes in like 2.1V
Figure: 6.25V
